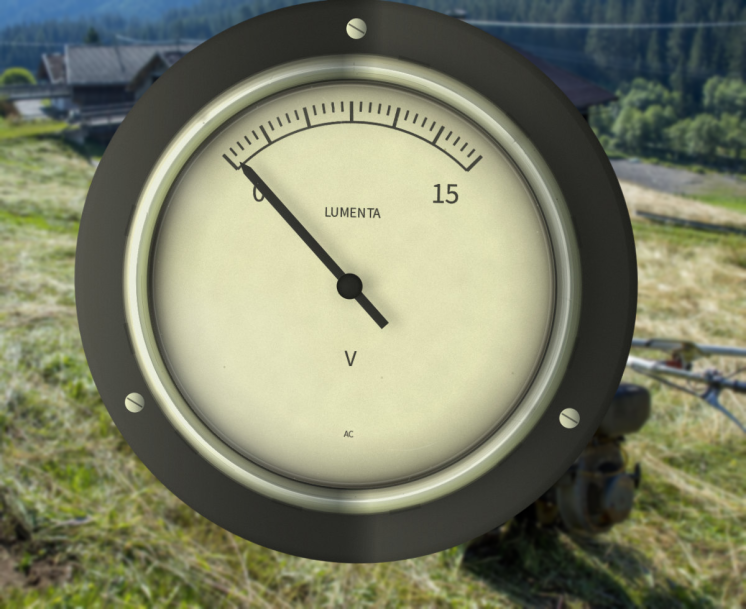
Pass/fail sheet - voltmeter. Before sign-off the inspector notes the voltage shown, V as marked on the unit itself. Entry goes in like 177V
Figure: 0.5V
